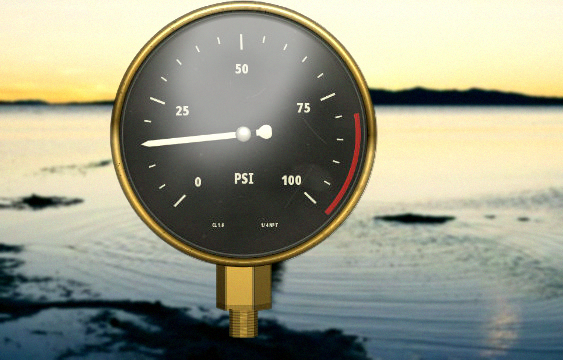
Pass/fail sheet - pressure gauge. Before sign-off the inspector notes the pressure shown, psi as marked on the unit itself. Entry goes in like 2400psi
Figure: 15psi
